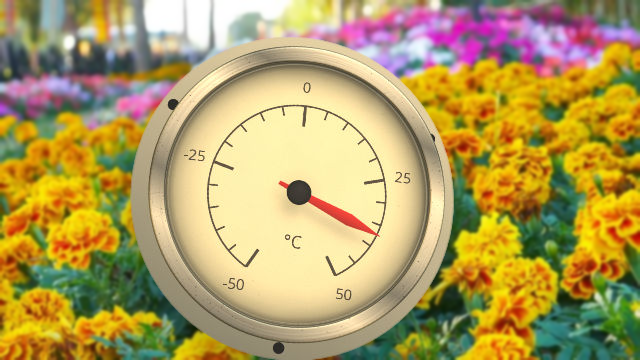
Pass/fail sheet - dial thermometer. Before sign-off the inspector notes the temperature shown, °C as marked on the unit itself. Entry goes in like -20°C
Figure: 37.5°C
